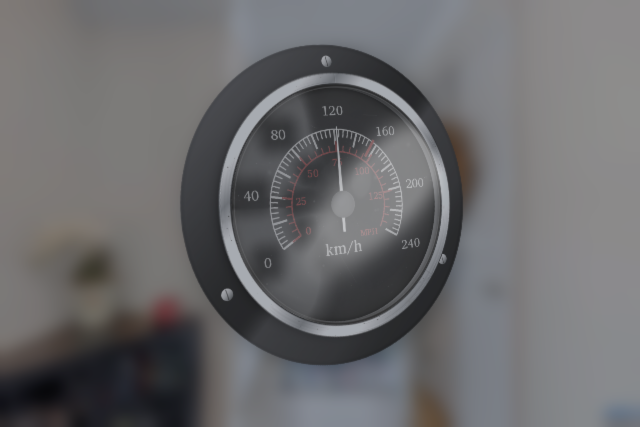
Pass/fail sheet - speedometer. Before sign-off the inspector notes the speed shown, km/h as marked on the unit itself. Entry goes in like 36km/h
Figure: 120km/h
